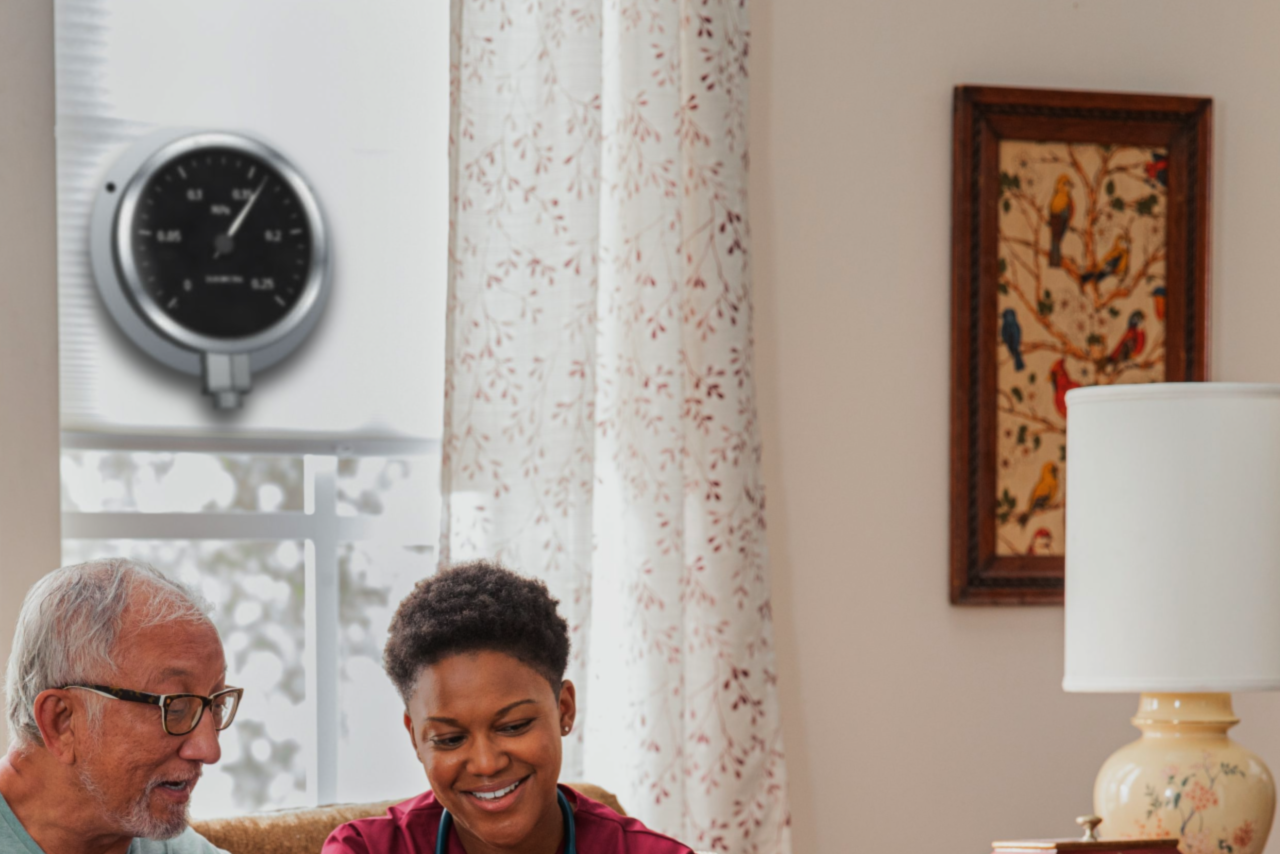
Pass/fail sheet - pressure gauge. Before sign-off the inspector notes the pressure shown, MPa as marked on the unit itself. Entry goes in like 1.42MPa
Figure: 0.16MPa
